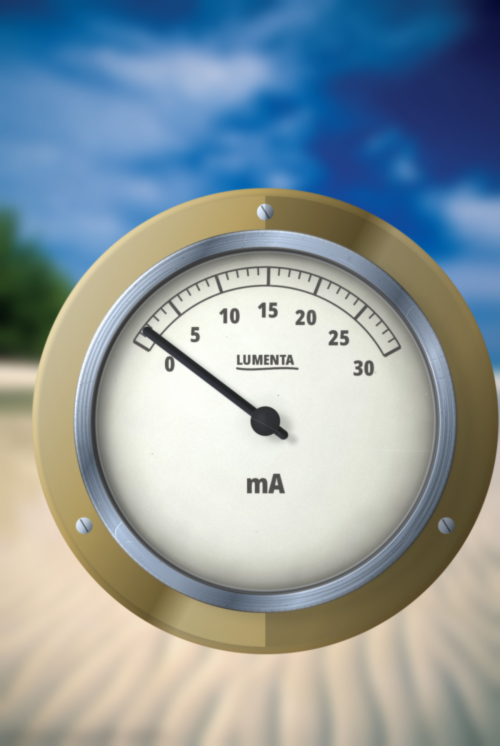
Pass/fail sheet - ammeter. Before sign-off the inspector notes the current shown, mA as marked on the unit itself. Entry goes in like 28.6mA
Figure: 1.5mA
